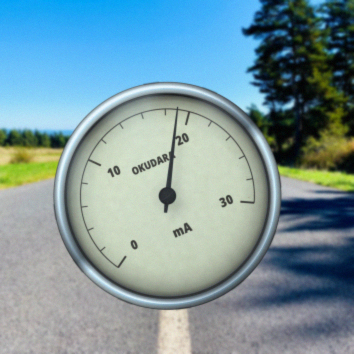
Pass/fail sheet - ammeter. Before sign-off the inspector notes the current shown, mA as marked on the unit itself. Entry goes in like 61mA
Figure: 19mA
